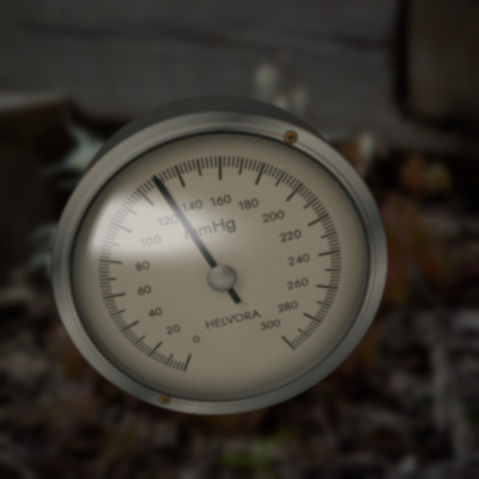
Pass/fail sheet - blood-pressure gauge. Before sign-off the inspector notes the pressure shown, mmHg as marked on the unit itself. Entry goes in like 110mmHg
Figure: 130mmHg
